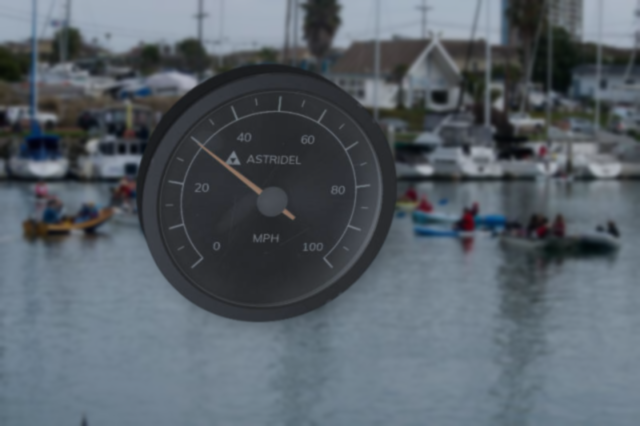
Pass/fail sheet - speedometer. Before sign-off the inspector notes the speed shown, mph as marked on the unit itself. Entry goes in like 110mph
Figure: 30mph
